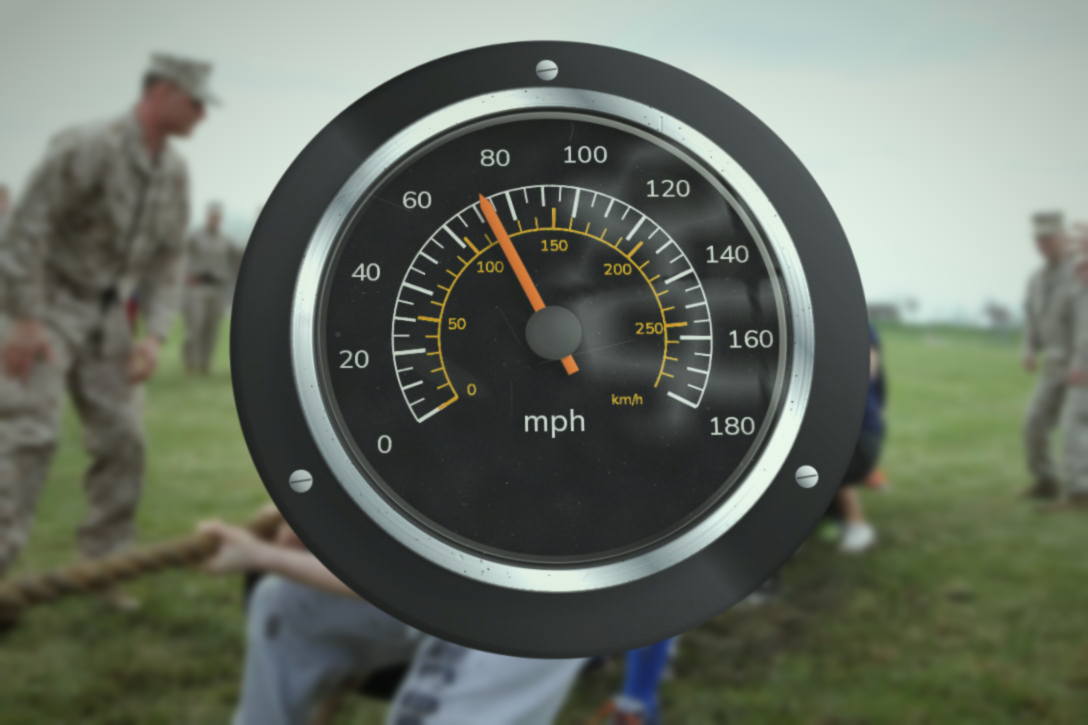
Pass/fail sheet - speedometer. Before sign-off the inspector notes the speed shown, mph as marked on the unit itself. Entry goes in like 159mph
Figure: 72.5mph
